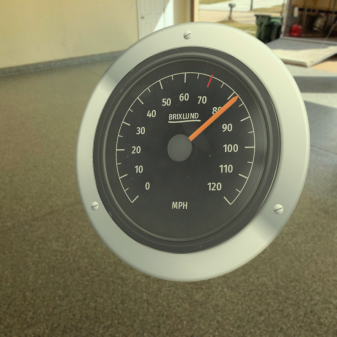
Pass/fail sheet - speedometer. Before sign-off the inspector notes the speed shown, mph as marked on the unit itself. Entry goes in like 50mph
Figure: 82.5mph
